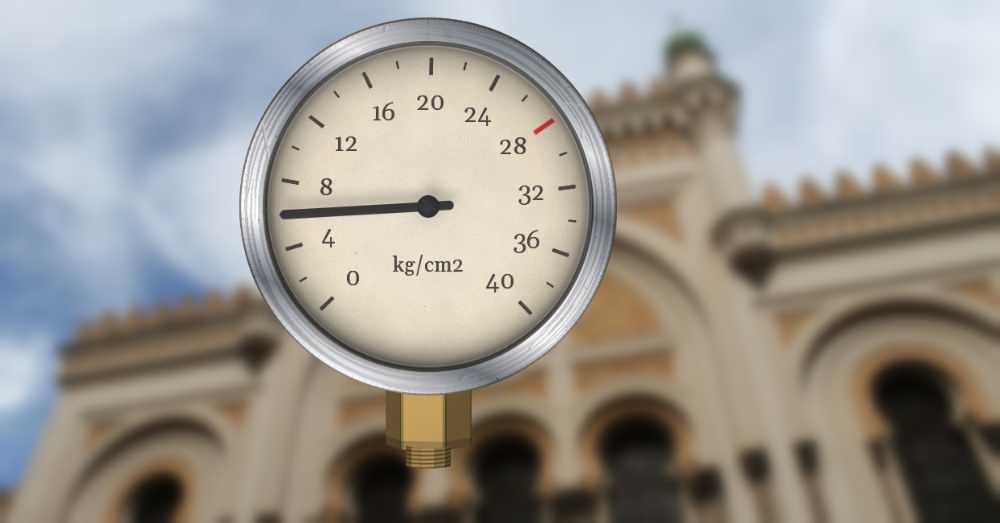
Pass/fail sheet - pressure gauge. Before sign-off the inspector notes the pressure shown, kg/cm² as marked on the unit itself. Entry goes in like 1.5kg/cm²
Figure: 6kg/cm²
